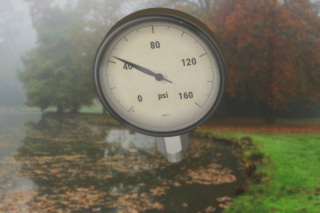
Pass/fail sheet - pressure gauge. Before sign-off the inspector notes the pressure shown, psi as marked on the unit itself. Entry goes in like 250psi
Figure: 45psi
